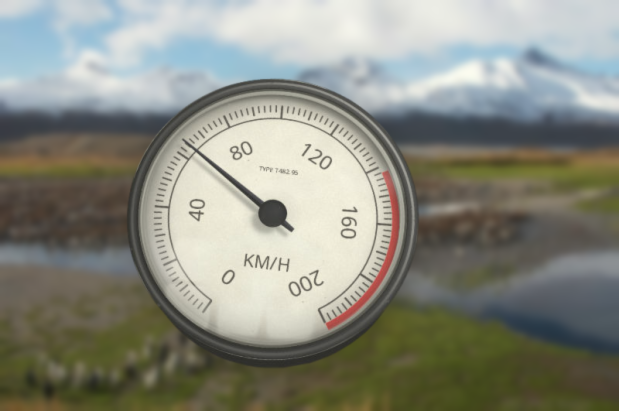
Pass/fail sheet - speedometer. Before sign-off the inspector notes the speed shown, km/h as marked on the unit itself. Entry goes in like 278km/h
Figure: 64km/h
